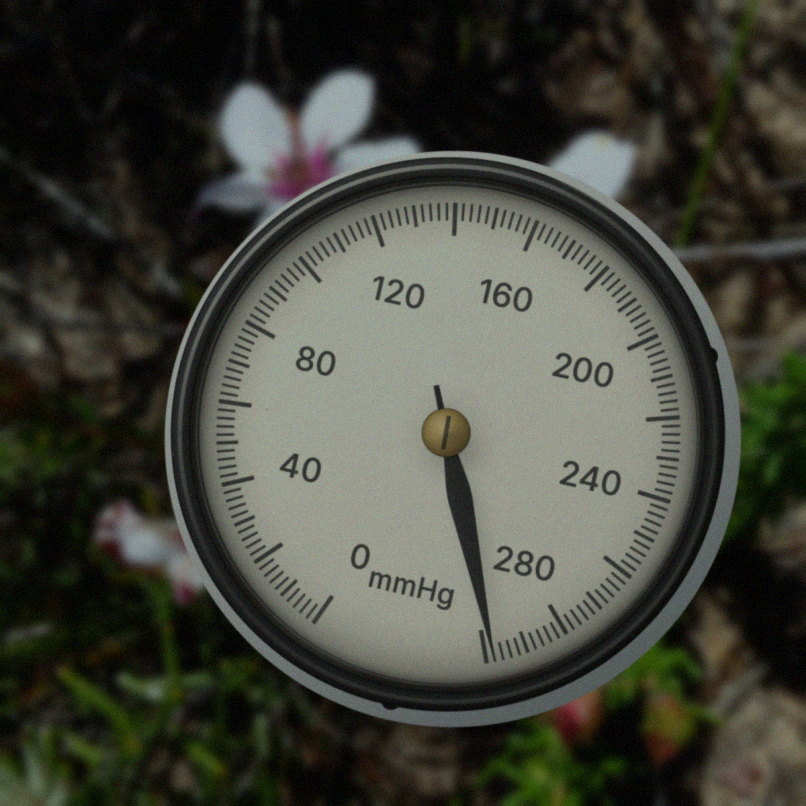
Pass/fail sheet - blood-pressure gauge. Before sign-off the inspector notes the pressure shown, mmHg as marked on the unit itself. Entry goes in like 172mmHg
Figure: 298mmHg
